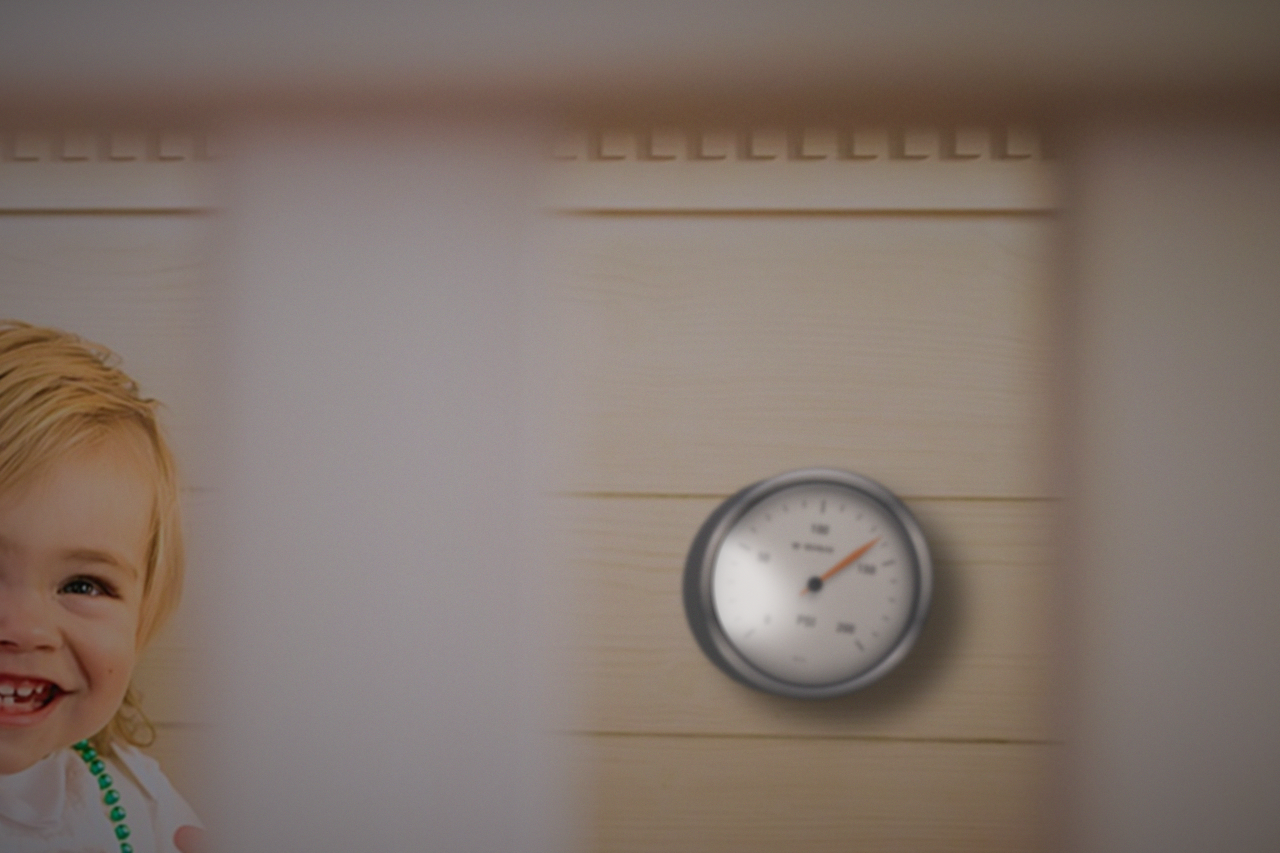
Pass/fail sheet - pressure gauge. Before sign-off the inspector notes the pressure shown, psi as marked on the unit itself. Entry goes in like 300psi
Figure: 135psi
